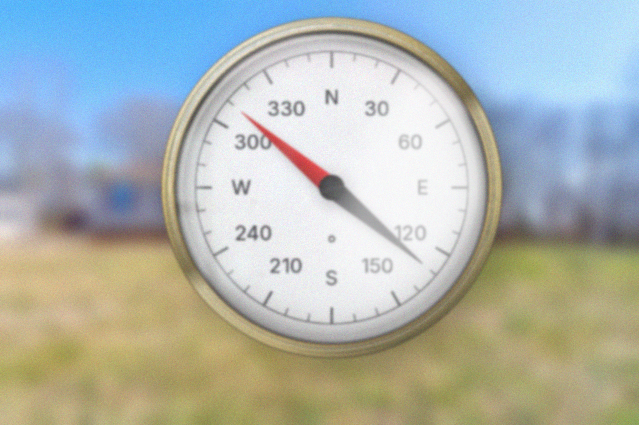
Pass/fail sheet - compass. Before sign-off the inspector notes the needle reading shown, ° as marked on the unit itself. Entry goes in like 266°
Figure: 310°
